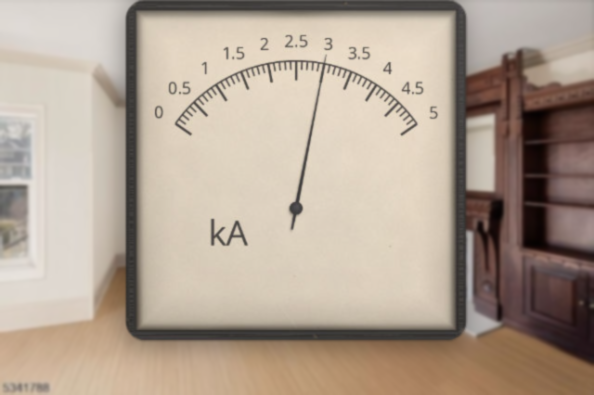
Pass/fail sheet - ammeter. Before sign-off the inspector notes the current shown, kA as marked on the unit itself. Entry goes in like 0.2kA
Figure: 3kA
